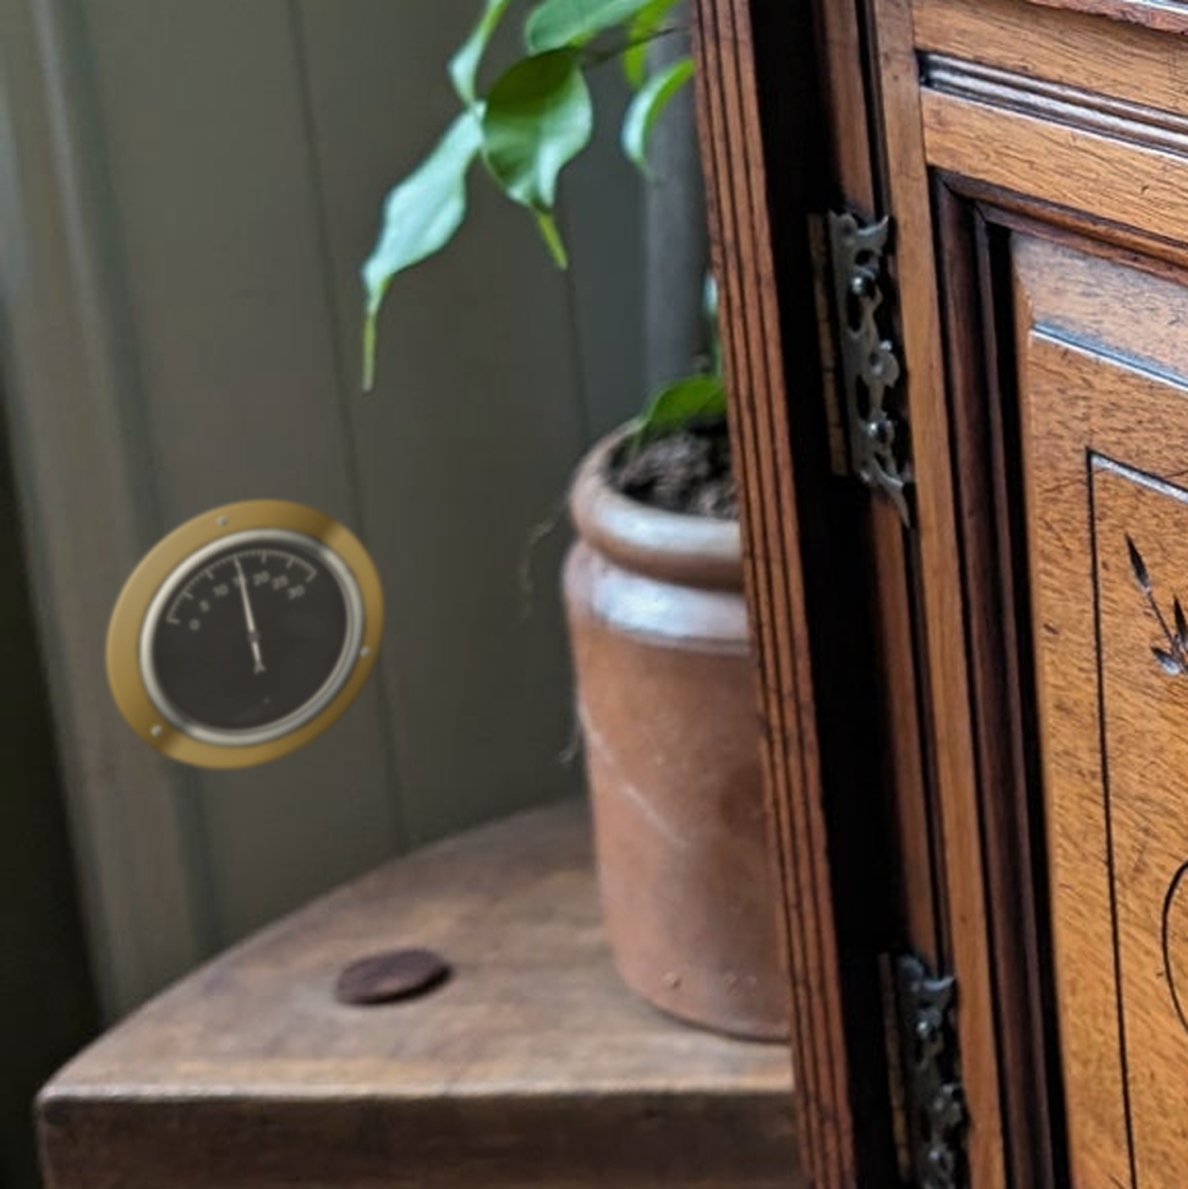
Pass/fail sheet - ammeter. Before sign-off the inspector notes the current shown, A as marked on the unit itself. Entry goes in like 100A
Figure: 15A
